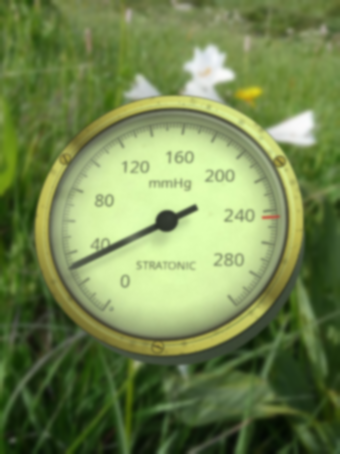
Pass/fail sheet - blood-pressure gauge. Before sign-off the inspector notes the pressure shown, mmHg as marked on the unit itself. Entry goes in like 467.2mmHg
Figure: 30mmHg
